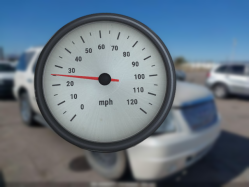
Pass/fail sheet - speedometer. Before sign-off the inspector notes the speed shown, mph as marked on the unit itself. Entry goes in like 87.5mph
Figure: 25mph
